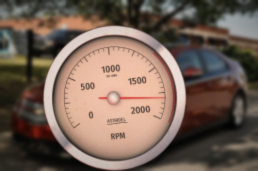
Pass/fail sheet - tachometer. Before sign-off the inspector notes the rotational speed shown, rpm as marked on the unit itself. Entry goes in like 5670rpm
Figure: 1800rpm
